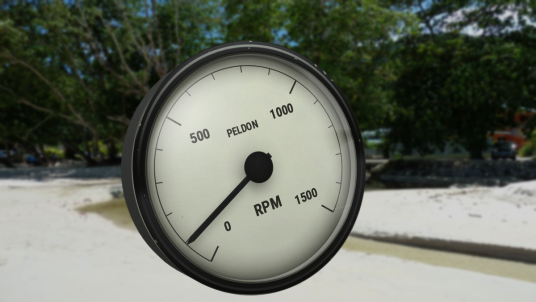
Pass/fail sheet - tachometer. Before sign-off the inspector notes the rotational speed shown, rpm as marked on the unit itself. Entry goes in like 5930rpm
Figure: 100rpm
